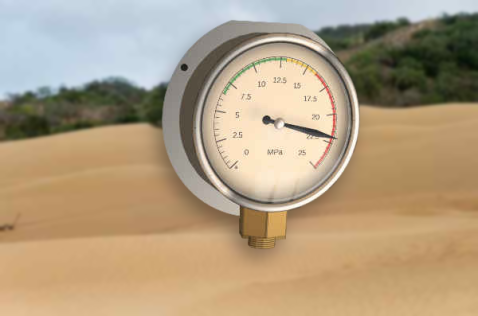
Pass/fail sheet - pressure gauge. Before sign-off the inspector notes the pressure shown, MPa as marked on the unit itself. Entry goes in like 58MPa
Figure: 22MPa
